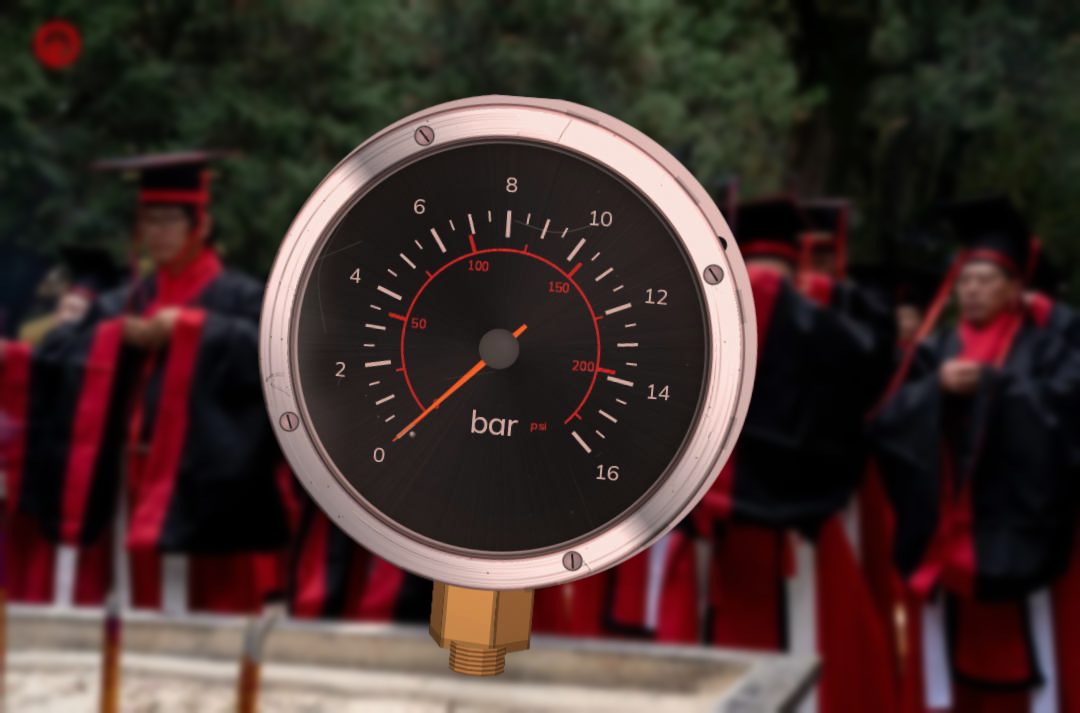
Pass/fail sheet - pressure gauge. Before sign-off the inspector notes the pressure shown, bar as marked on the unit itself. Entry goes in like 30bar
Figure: 0bar
